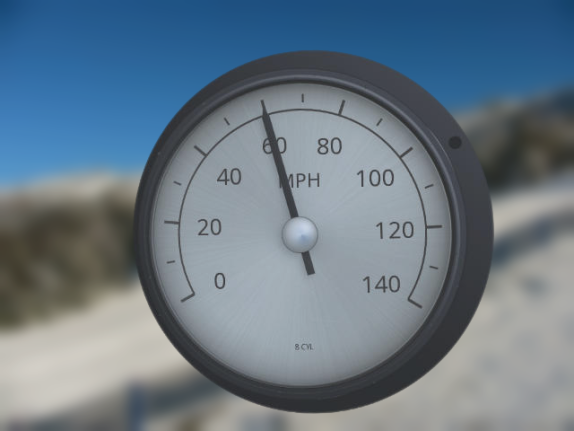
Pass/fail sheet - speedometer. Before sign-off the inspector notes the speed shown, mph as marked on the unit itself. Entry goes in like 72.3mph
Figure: 60mph
